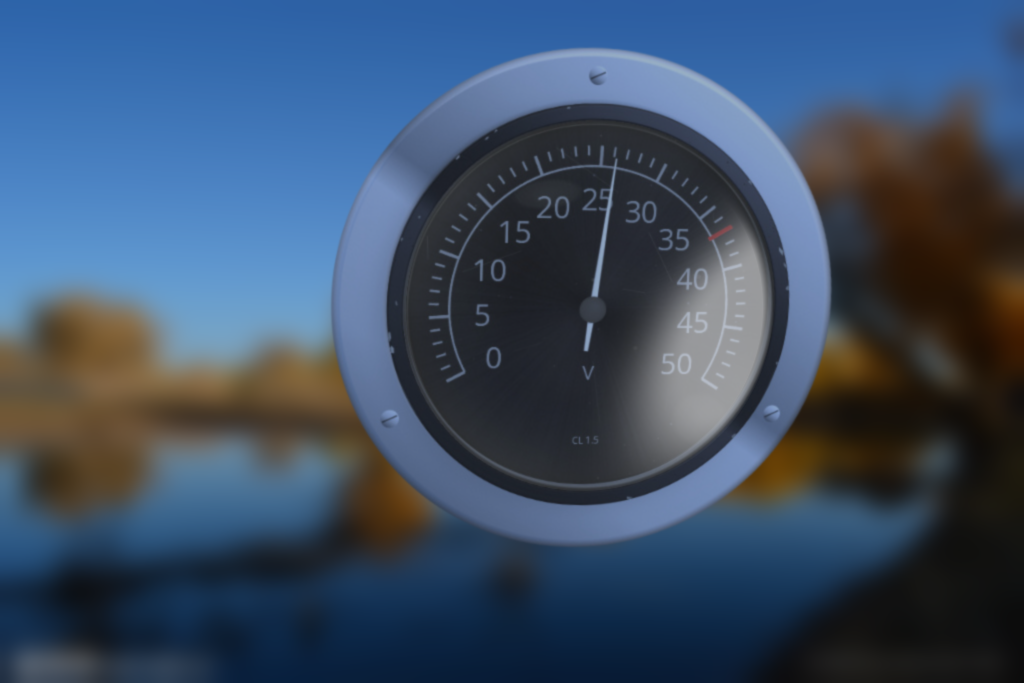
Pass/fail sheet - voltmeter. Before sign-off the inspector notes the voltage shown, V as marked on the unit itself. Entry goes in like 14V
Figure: 26V
